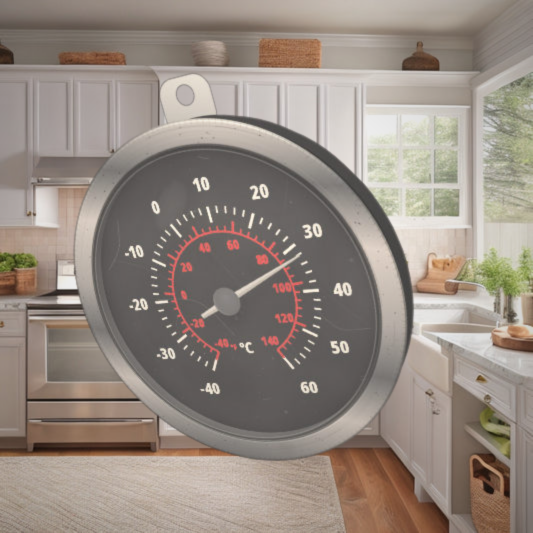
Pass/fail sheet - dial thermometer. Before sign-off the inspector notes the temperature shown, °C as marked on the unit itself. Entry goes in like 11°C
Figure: 32°C
